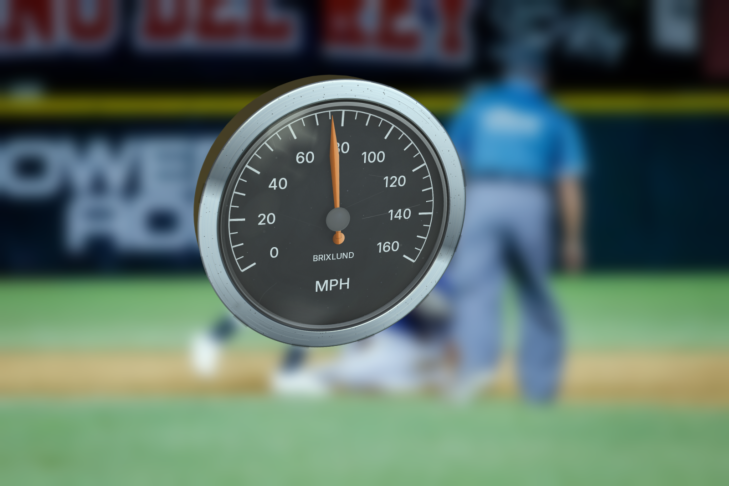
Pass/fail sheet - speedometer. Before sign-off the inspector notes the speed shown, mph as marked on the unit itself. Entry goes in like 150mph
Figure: 75mph
